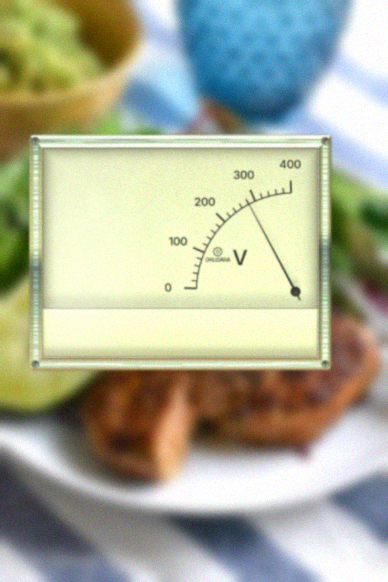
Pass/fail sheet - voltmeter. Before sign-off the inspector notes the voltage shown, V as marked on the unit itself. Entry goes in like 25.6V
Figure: 280V
